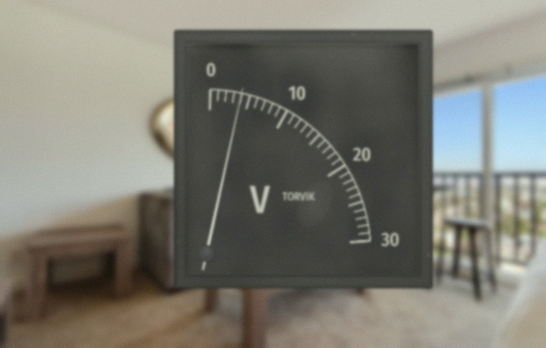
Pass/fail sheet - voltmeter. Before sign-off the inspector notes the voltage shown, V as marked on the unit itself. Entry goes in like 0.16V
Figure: 4V
